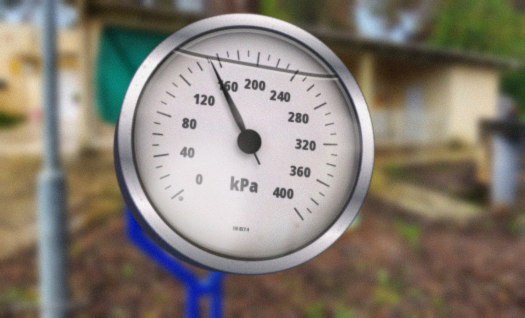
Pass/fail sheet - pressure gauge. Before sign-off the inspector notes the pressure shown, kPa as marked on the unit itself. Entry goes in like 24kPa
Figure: 150kPa
